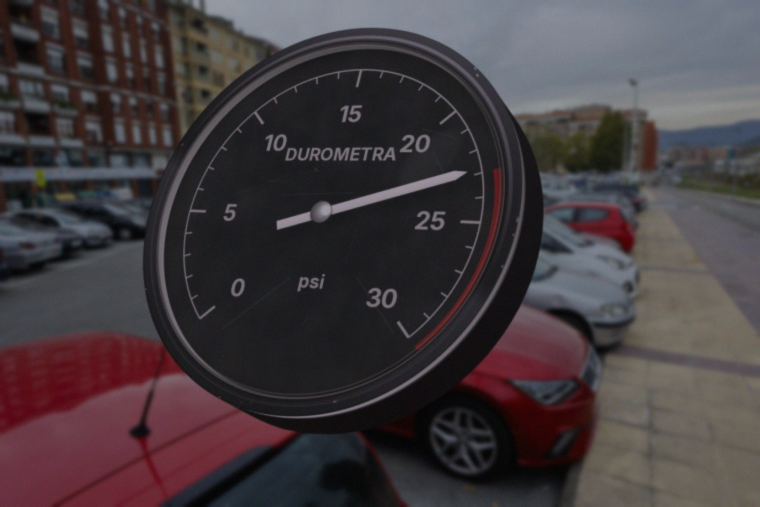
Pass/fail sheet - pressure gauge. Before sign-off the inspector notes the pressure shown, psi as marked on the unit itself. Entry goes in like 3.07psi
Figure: 23psi
